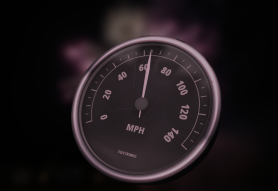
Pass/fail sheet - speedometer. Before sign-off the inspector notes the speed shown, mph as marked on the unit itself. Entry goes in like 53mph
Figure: 65mph
